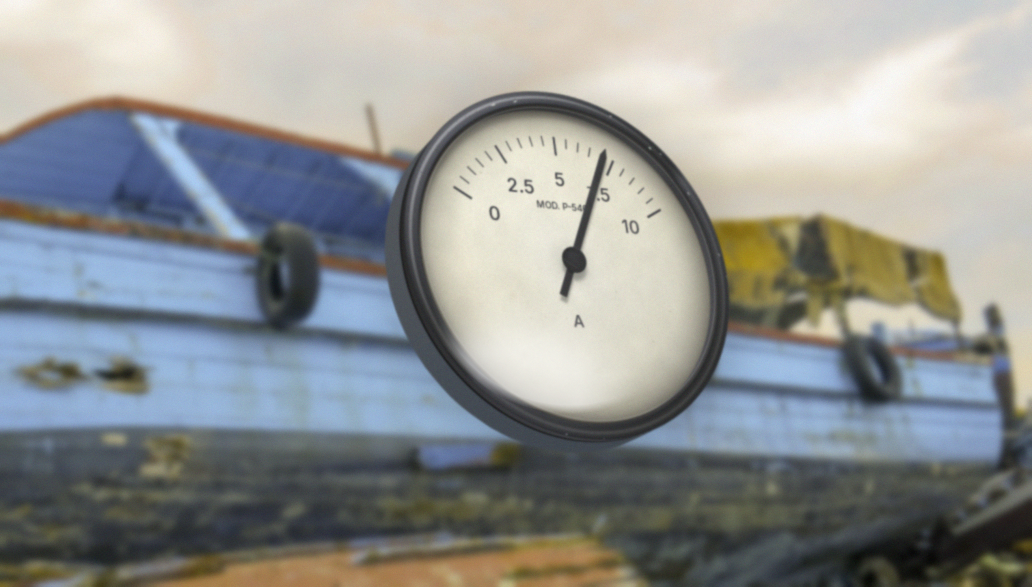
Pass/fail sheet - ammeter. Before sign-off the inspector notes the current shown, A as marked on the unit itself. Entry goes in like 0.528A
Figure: 7A
